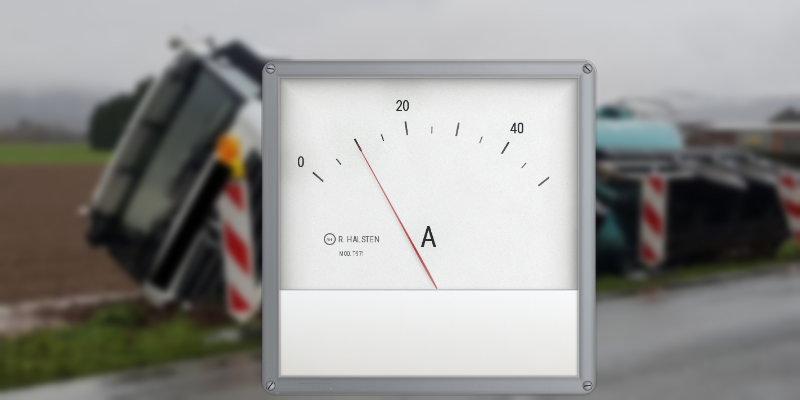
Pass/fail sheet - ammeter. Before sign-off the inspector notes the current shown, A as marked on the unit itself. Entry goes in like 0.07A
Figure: 10A
